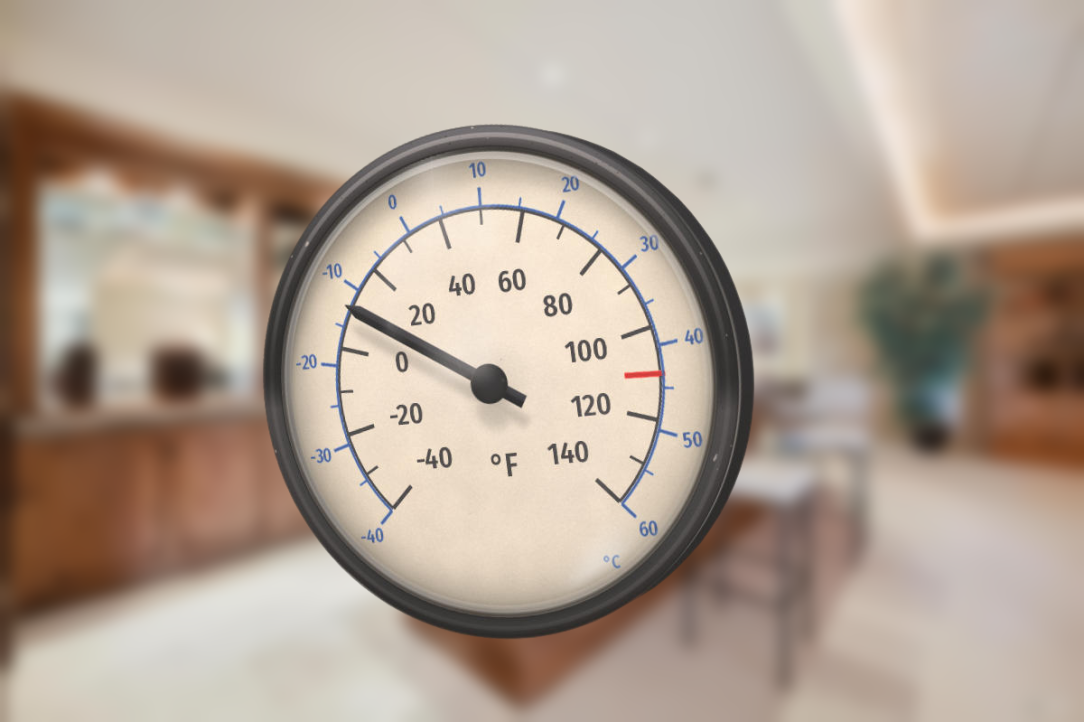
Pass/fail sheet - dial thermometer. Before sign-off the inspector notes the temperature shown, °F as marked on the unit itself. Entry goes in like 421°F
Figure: 10°F
